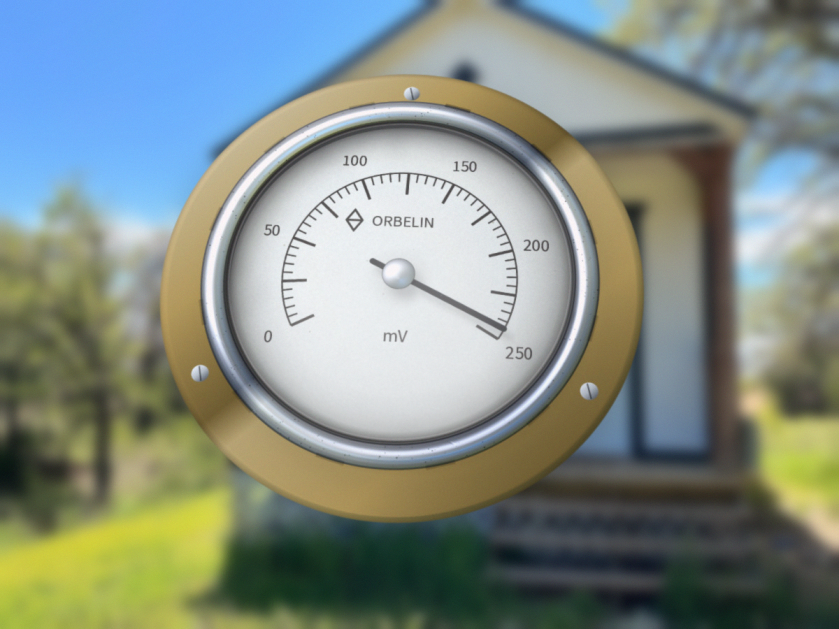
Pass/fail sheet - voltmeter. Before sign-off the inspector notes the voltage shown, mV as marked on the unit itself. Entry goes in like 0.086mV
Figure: 245mV
